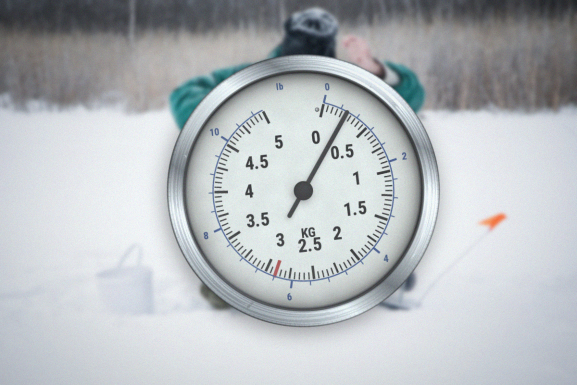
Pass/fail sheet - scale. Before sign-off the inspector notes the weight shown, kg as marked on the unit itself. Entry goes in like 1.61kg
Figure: 0.25kg
